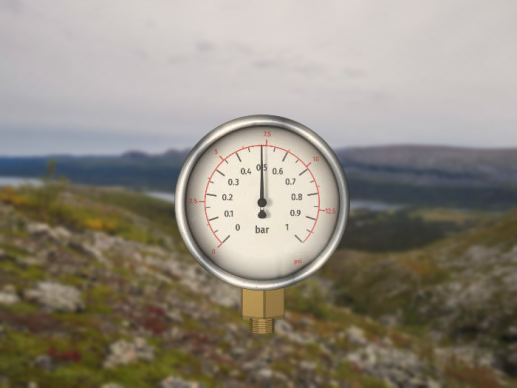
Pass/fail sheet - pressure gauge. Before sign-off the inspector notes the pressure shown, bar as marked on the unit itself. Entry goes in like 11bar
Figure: 0.5bar
